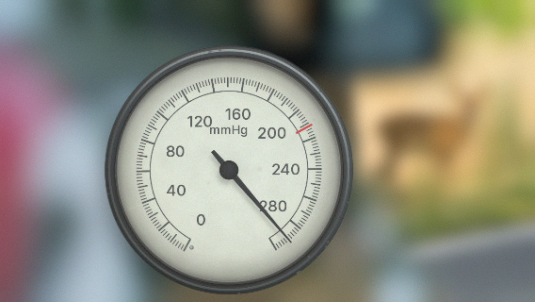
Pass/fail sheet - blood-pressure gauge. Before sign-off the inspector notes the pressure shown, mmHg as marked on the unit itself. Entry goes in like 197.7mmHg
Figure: 290mmHg
